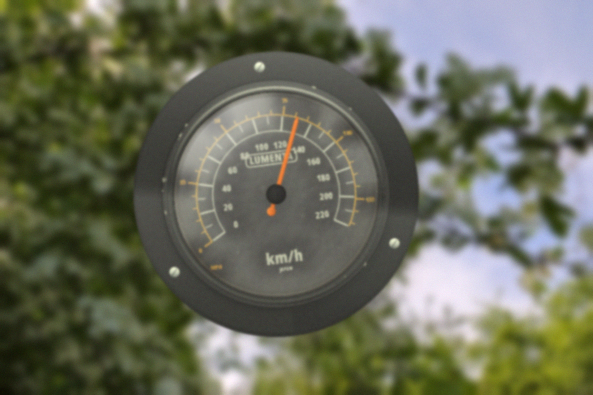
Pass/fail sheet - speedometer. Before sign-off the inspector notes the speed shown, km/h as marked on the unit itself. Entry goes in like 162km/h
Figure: 130km/h
